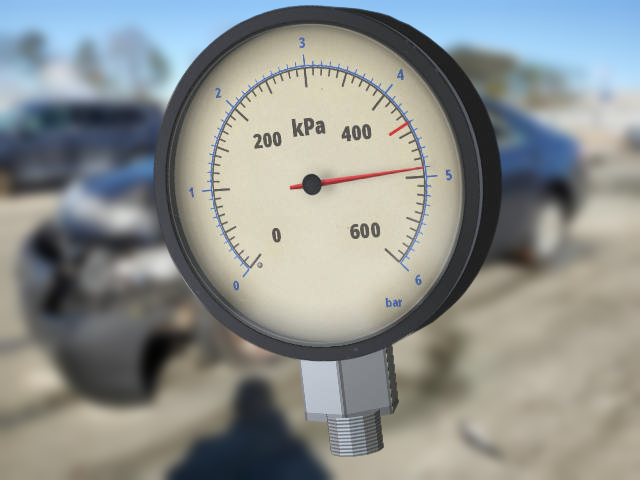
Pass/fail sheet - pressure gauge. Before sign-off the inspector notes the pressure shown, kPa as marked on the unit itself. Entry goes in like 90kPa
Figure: 490kPa
